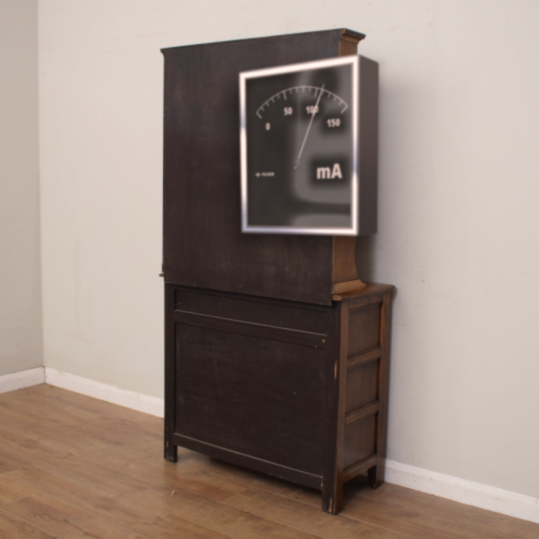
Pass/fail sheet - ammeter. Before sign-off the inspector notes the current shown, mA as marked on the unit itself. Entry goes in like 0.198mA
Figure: 110mA
